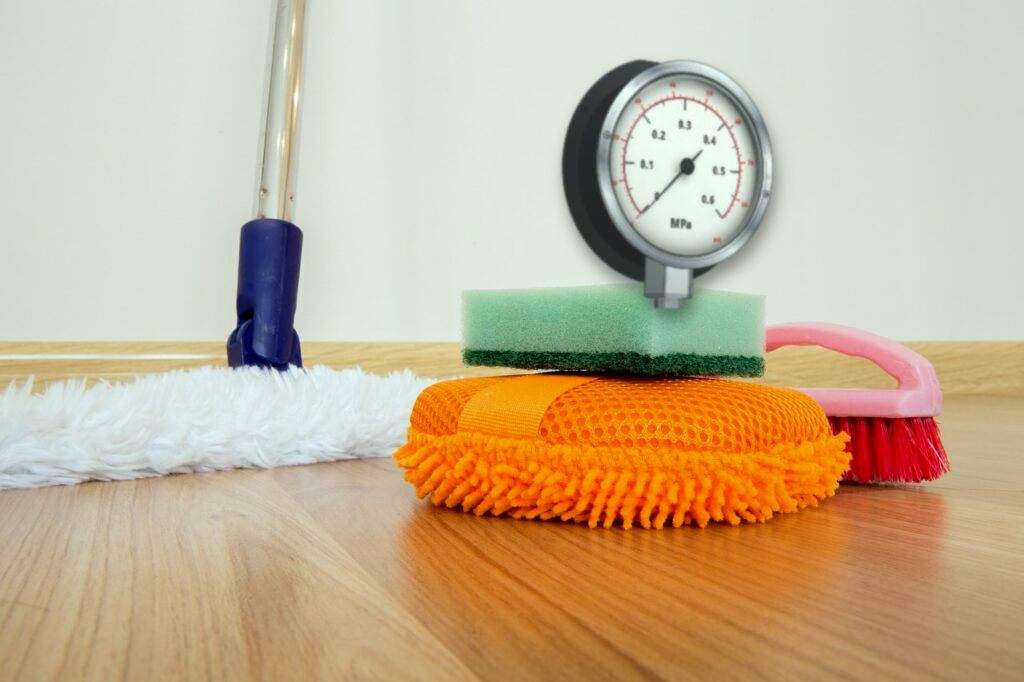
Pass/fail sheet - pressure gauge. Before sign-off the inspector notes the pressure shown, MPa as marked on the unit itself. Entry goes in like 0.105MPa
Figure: 0MPa
